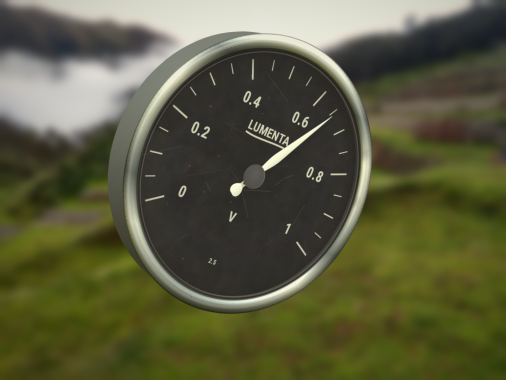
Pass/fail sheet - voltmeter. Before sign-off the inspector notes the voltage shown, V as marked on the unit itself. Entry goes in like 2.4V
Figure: 0.65V
